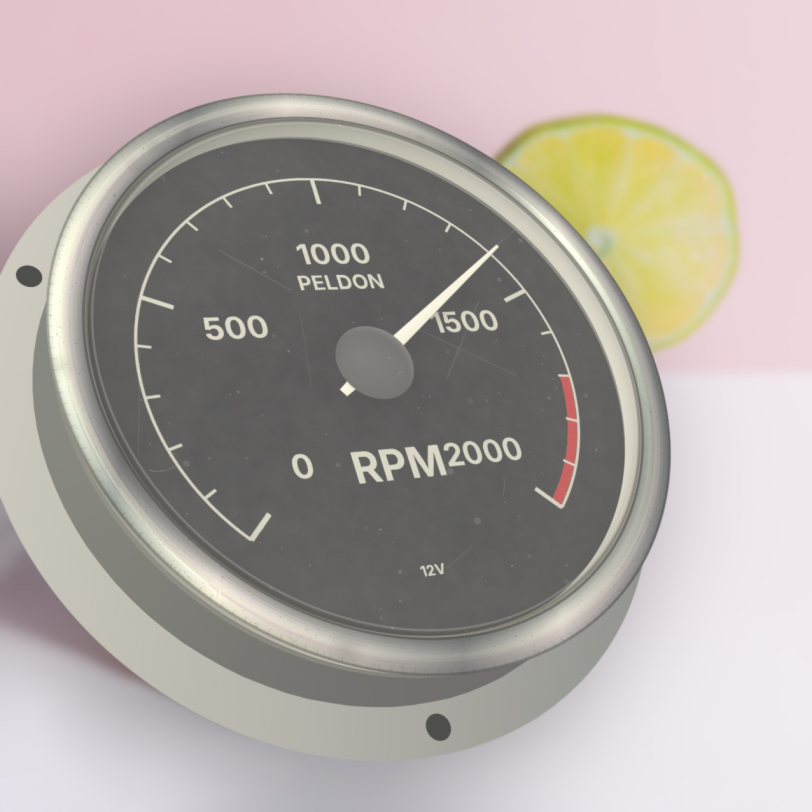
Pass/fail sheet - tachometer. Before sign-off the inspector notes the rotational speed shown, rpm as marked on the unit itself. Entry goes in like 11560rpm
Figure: 1400rpm
